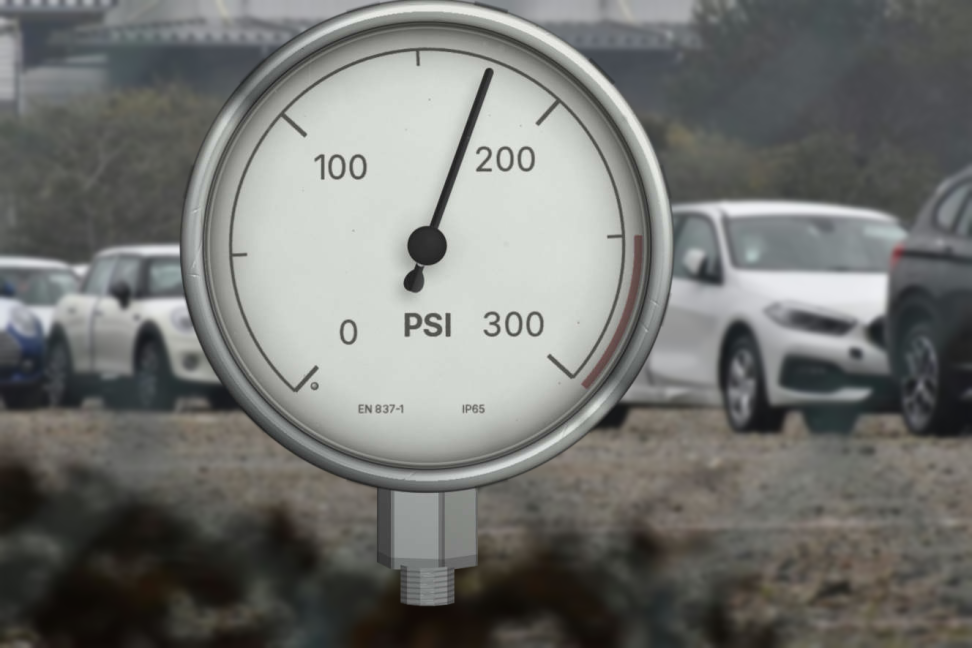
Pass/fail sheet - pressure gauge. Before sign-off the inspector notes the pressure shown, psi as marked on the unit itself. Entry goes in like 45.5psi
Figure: 175psi
